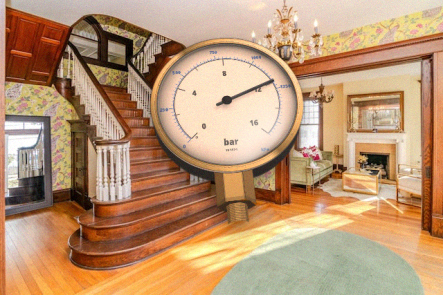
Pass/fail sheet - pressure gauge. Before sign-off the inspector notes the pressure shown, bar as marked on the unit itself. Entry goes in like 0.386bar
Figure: 12bar
